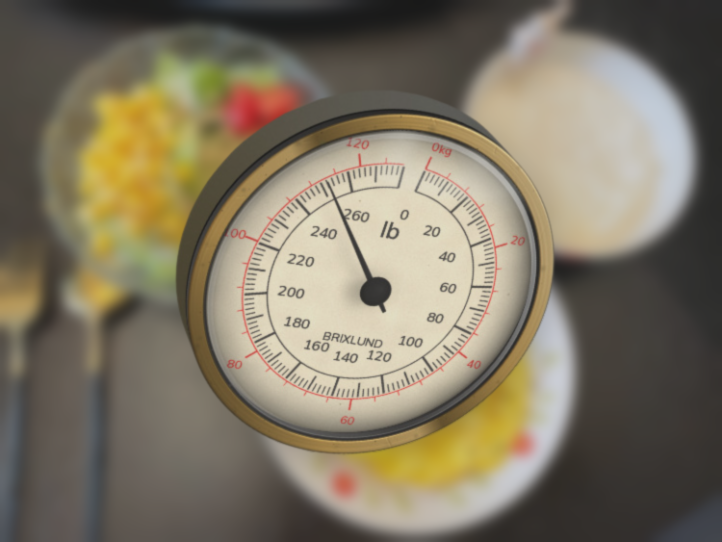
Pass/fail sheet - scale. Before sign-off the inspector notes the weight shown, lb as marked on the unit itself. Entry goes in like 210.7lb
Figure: 252lb
